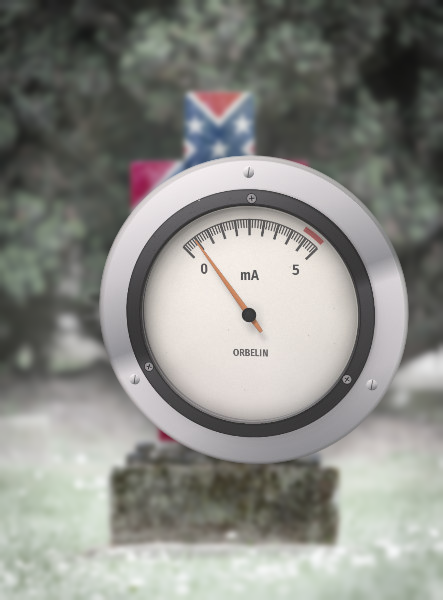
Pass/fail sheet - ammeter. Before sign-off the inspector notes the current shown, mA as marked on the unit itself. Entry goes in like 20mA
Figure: 0.5mA
